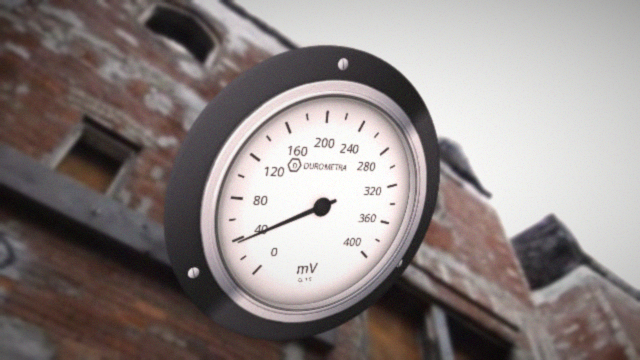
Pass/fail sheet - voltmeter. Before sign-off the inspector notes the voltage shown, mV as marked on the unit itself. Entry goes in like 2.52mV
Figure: 40mV
